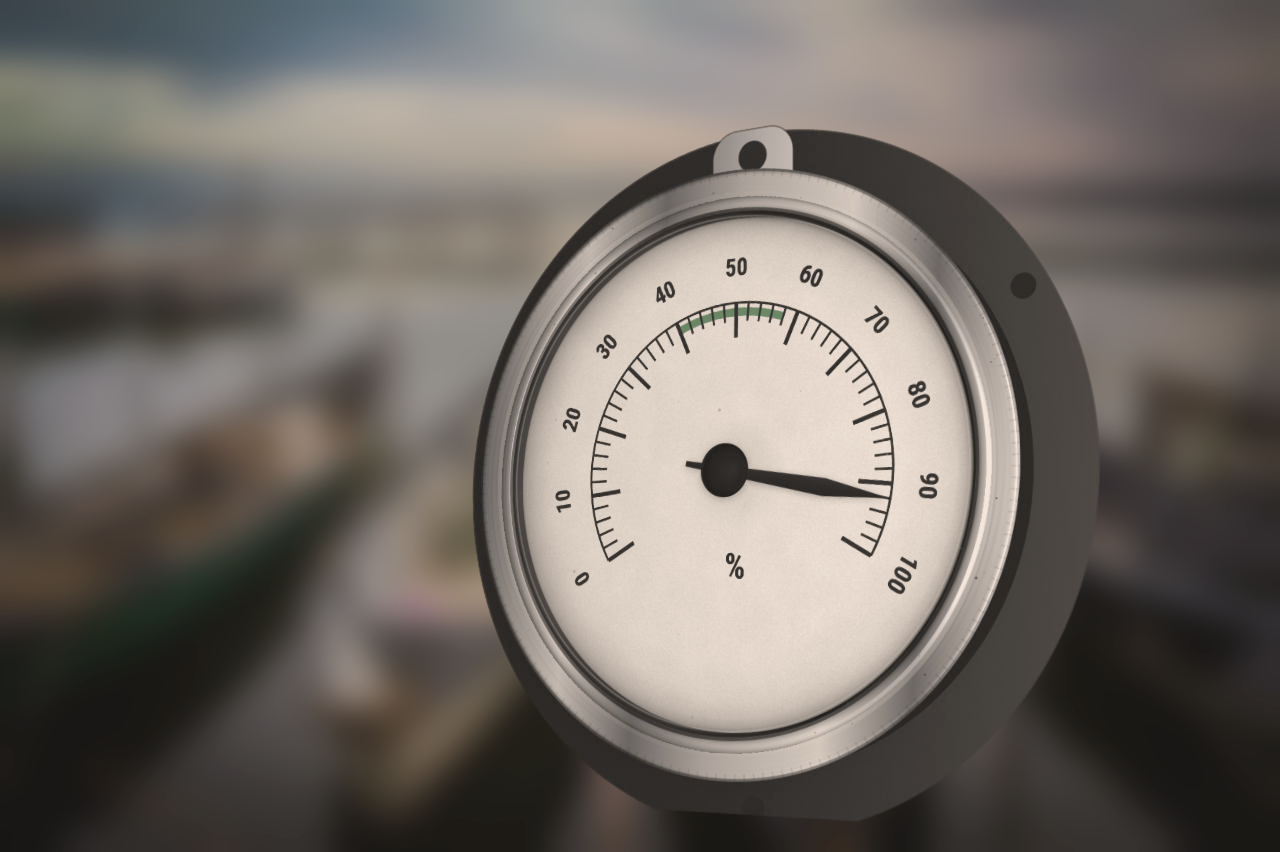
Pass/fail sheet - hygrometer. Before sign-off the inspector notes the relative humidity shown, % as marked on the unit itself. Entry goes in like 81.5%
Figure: 92%
